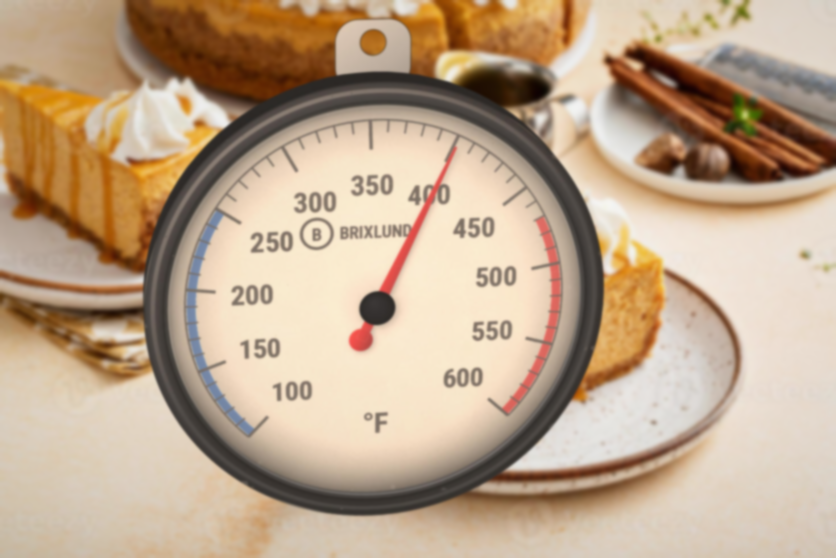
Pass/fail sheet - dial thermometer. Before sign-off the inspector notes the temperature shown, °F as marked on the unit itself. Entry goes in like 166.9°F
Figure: 400°F
